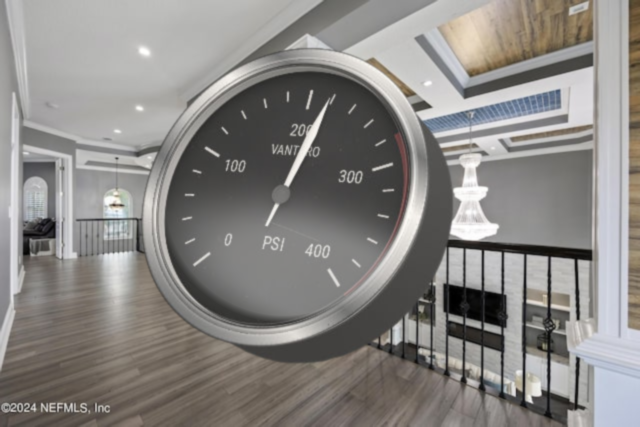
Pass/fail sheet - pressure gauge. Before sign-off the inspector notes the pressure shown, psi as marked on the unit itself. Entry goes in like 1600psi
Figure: 220psi
